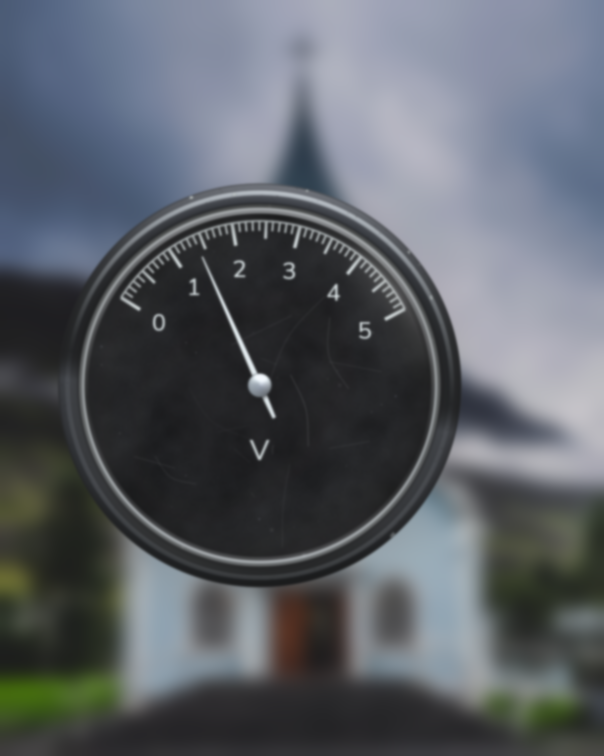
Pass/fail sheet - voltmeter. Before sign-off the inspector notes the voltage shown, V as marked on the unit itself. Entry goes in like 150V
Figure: 1.4V
